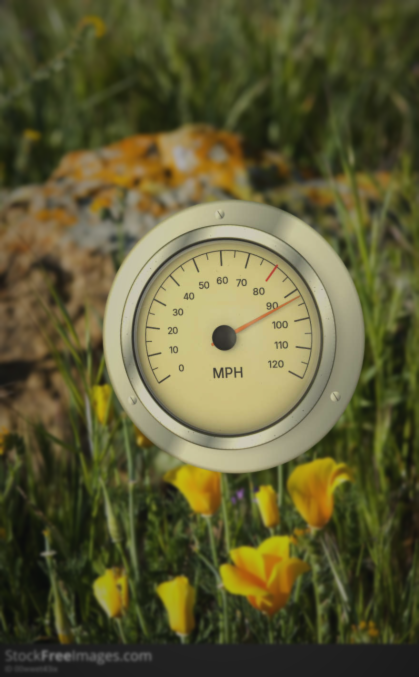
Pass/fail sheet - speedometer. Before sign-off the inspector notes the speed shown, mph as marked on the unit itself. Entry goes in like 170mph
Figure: 92.5mph
